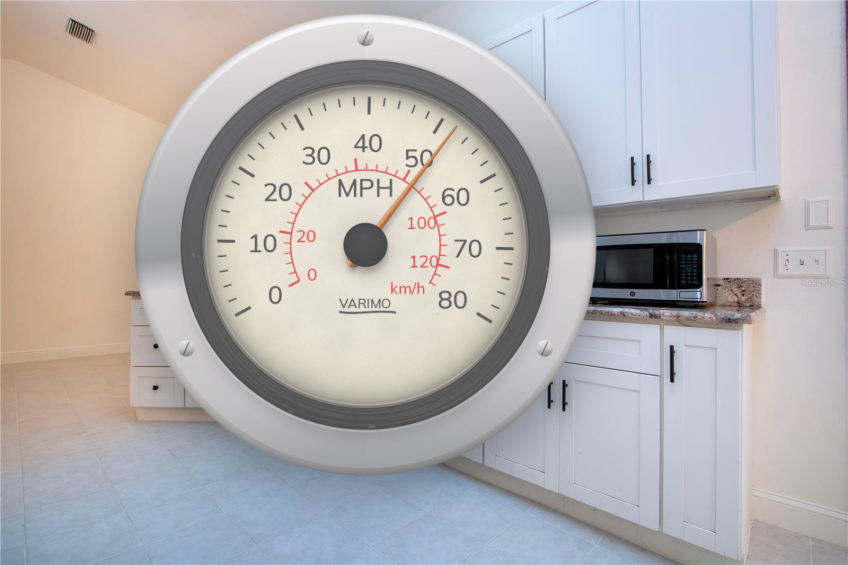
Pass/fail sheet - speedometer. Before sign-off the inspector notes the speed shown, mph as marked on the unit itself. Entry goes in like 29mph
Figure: 52mph
